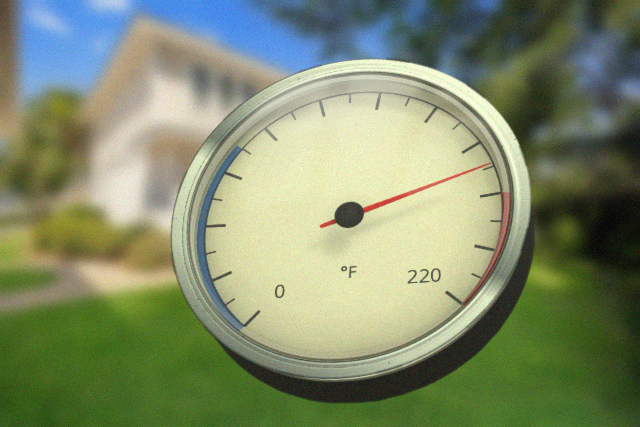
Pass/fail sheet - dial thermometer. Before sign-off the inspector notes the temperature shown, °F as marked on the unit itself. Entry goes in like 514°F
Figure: 170°F
